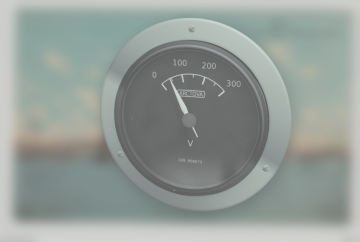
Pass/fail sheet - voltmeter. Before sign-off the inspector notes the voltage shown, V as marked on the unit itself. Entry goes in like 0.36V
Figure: 50V
